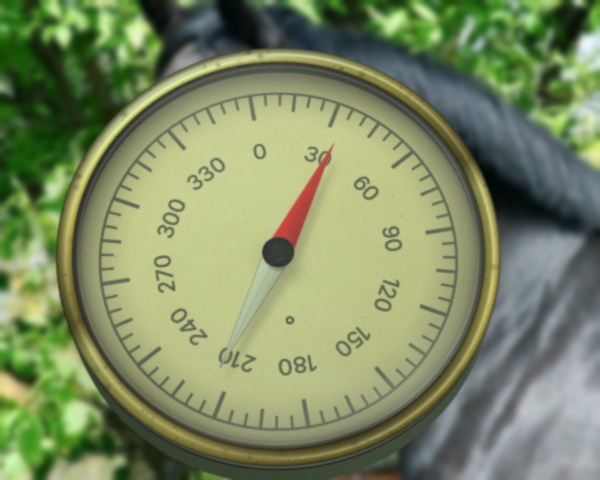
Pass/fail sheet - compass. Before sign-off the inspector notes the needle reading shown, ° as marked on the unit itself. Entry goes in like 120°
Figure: 35°
